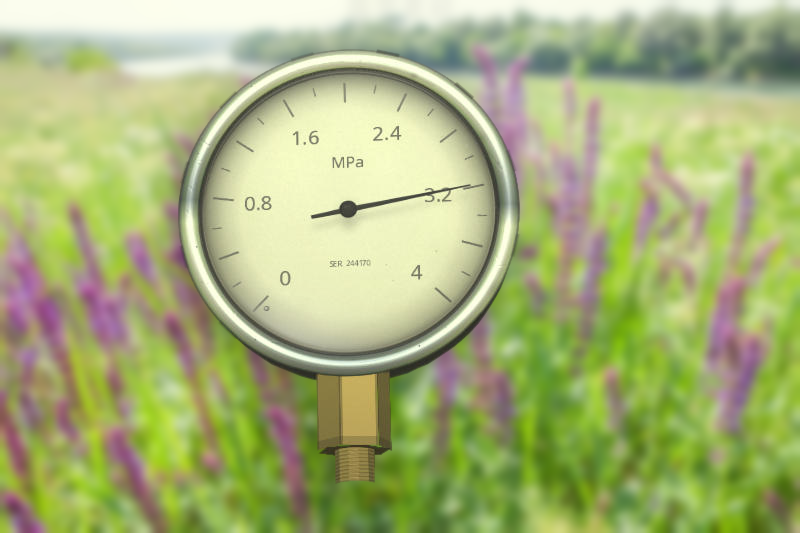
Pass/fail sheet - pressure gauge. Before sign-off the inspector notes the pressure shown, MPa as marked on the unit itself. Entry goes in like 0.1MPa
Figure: 3.2MPa
